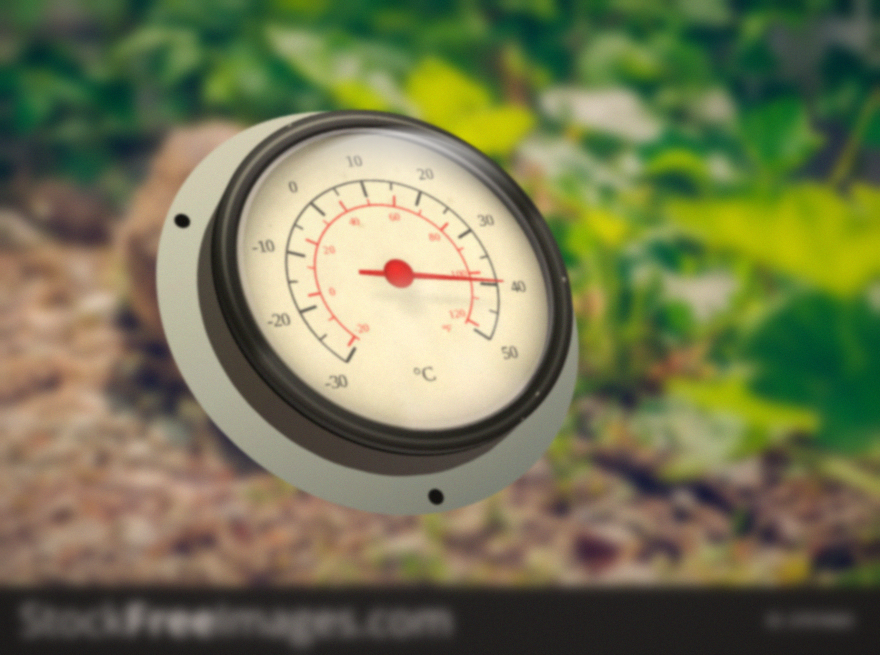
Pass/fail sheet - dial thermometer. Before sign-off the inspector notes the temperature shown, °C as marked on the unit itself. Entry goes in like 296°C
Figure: 40°C
